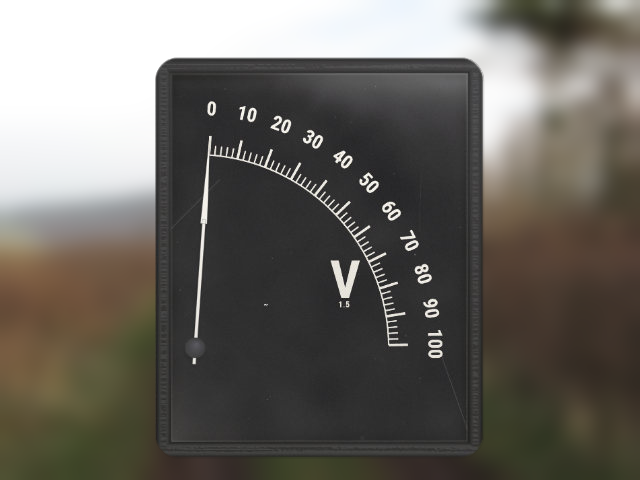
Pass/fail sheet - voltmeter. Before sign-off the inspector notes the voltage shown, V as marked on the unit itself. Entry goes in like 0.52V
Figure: 0V
